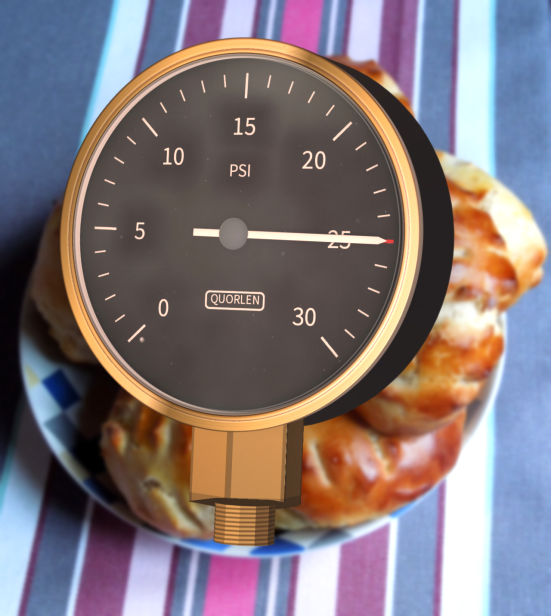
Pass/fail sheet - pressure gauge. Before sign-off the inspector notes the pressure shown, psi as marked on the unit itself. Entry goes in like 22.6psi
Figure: 25psi
